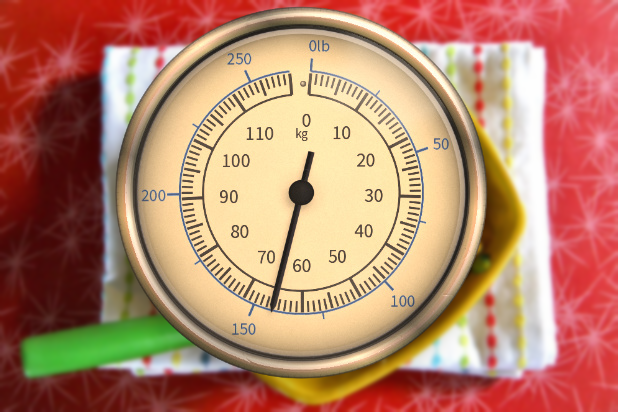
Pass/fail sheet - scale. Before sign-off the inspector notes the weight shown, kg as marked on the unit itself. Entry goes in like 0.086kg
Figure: 65kg
